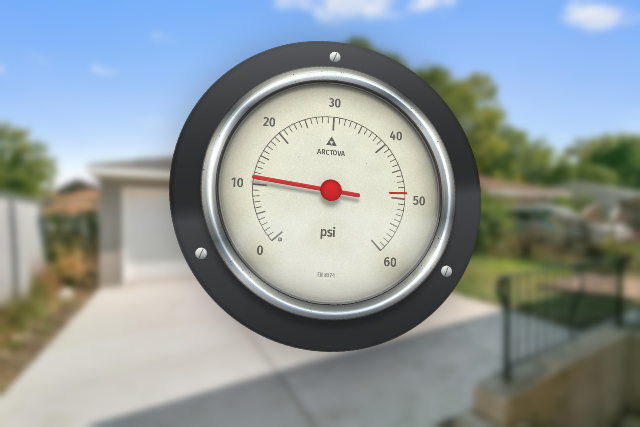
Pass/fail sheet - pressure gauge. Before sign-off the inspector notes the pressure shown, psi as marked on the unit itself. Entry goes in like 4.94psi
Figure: 11psi
